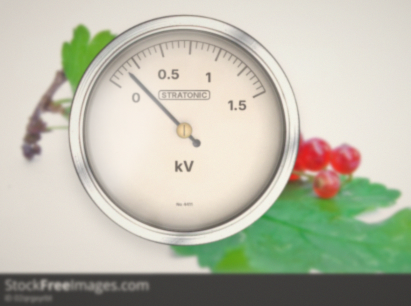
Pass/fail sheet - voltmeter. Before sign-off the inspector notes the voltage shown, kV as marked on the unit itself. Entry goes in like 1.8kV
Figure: 0.15kV
